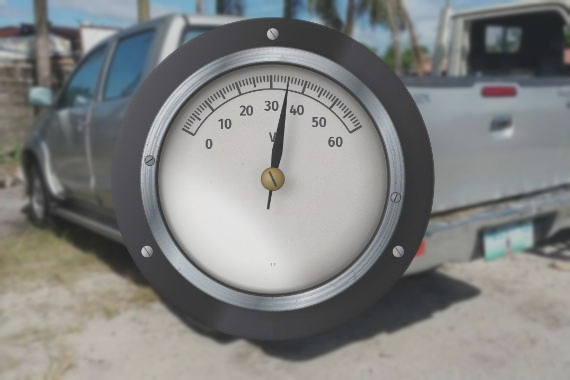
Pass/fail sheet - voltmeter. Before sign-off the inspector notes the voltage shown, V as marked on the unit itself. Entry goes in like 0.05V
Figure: 35V
